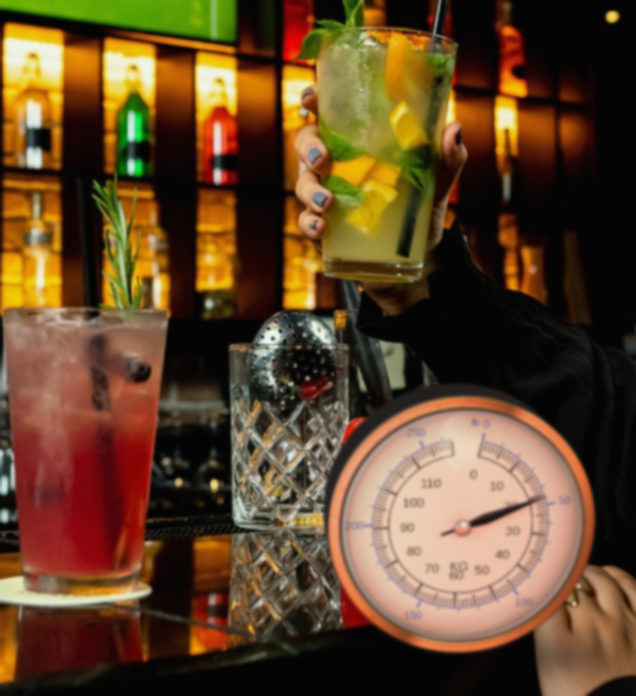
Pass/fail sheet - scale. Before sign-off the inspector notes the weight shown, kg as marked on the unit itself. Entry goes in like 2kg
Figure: 20kg
